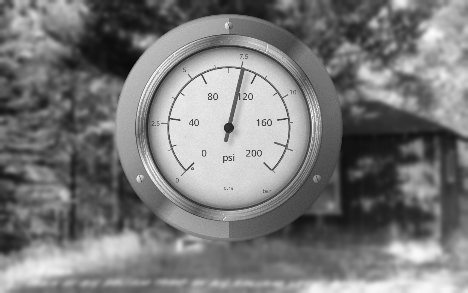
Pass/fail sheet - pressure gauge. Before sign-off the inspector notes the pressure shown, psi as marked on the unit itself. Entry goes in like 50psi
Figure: 110psi
